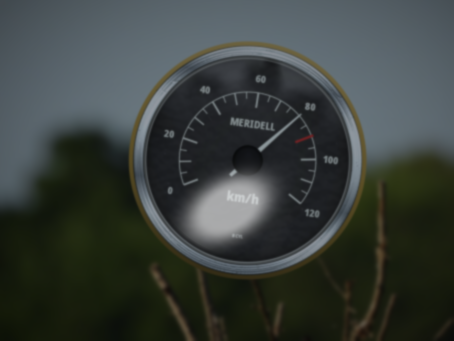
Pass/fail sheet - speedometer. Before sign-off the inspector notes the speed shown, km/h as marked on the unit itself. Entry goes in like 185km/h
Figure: 80km/h
